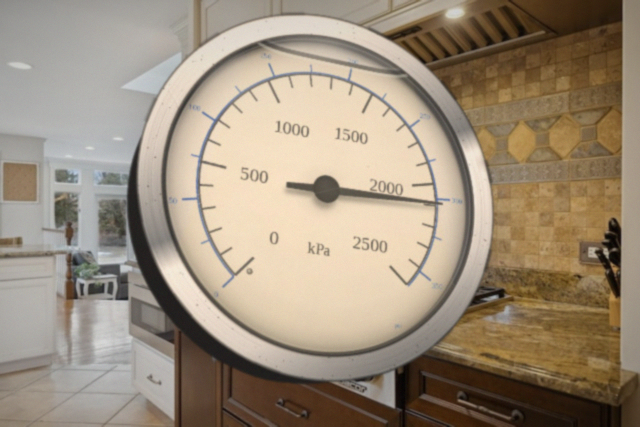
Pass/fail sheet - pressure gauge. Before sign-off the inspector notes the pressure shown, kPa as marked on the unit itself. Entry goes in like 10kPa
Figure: 2100kPa
